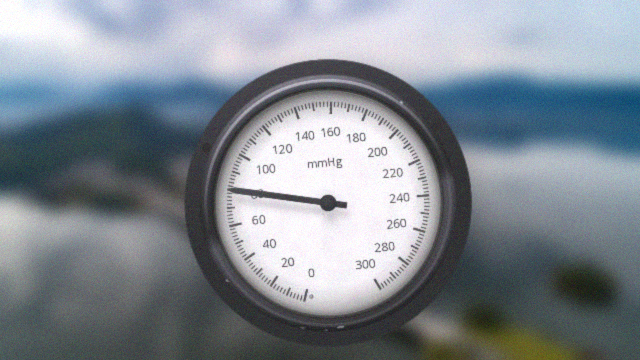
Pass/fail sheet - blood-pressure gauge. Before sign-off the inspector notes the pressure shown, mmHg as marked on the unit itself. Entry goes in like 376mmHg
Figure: 80mmHg
